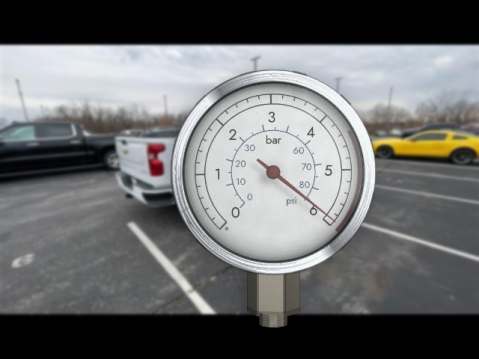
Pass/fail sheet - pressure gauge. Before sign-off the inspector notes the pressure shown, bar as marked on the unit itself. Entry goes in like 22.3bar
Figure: 5.9bar
